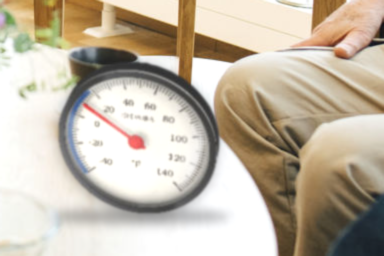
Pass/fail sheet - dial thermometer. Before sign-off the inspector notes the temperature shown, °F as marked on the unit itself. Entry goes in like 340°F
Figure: 10°F
